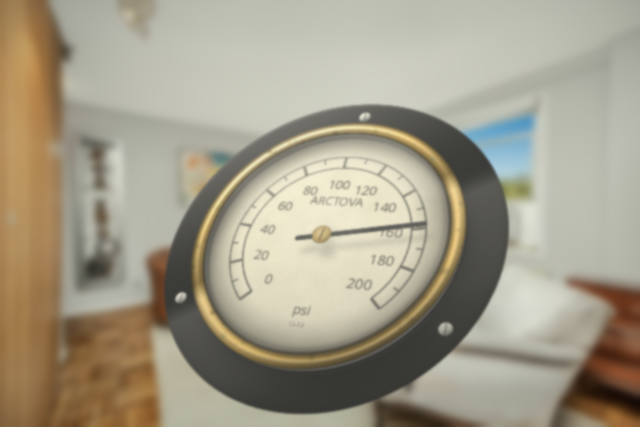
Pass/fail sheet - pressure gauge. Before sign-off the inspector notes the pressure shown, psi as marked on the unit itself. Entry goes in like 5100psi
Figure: 160psi
